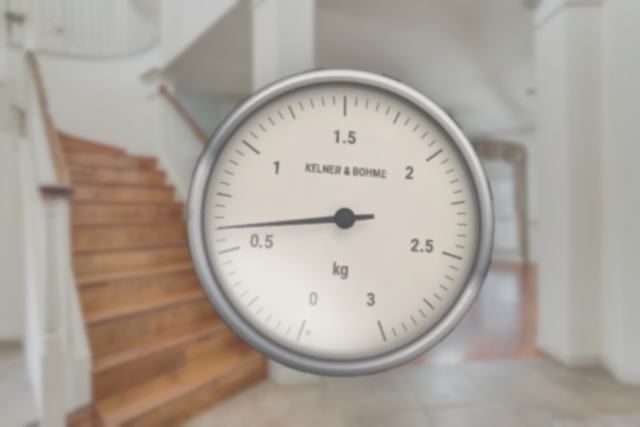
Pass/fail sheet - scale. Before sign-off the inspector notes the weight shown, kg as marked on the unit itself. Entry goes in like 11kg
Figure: 0.6kg
